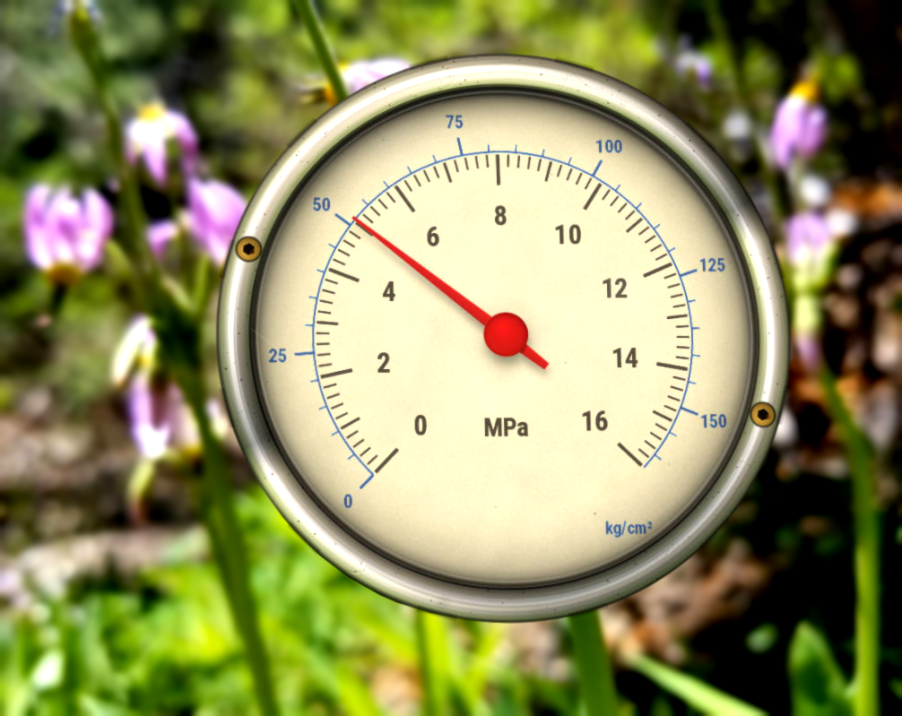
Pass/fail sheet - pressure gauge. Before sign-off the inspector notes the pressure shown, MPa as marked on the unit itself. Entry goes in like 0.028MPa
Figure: 5MPa
